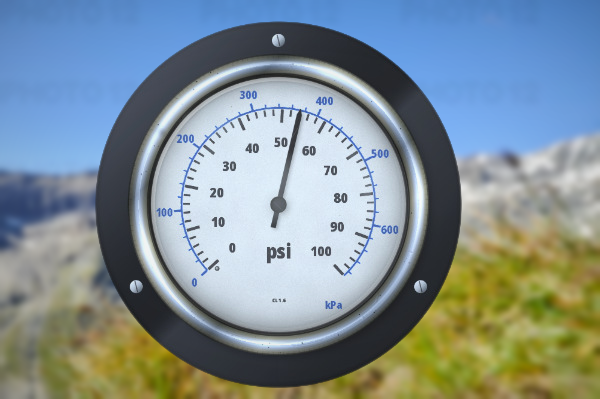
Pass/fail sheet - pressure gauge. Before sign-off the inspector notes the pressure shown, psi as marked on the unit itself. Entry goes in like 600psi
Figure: 54psi
